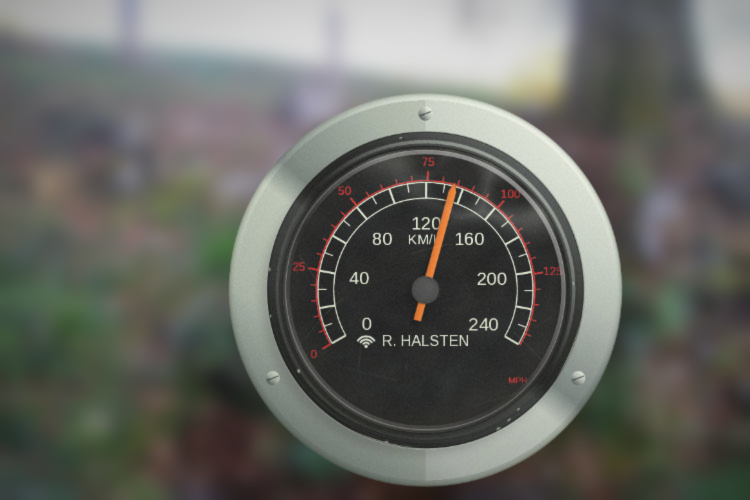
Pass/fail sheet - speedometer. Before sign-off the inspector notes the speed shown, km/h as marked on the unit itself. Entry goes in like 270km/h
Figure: 135km/h
